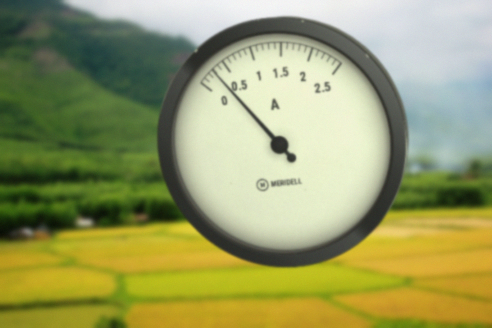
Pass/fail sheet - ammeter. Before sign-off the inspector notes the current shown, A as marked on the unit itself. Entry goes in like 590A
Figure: 0.3A
